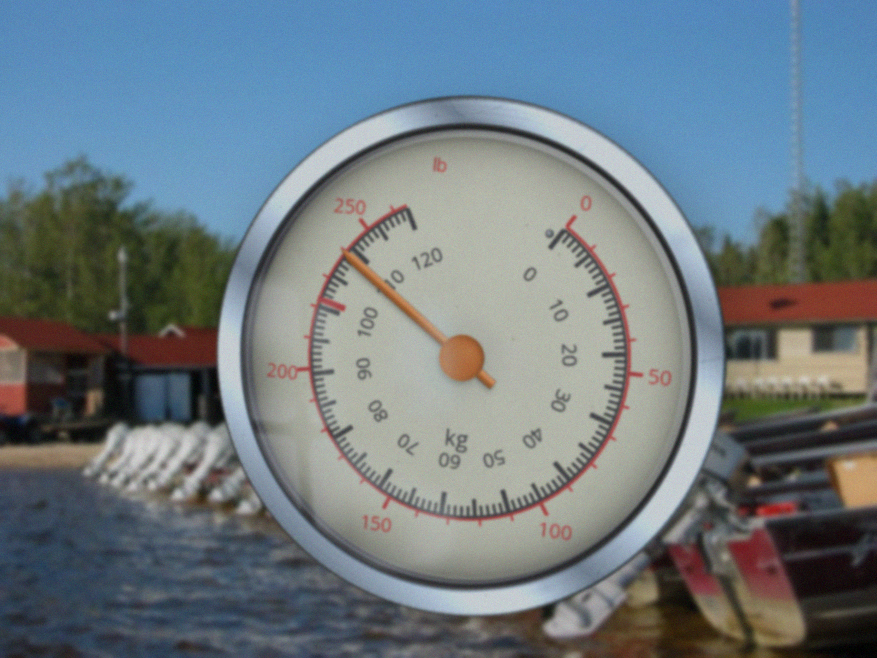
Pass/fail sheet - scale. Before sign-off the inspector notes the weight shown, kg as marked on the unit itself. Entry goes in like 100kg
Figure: 109kg
